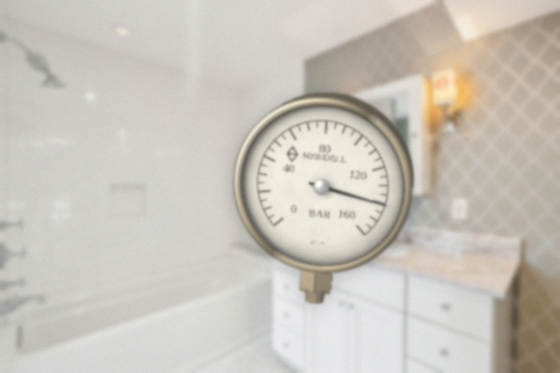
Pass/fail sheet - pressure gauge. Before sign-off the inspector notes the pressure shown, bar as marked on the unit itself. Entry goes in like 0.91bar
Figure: 140bar
